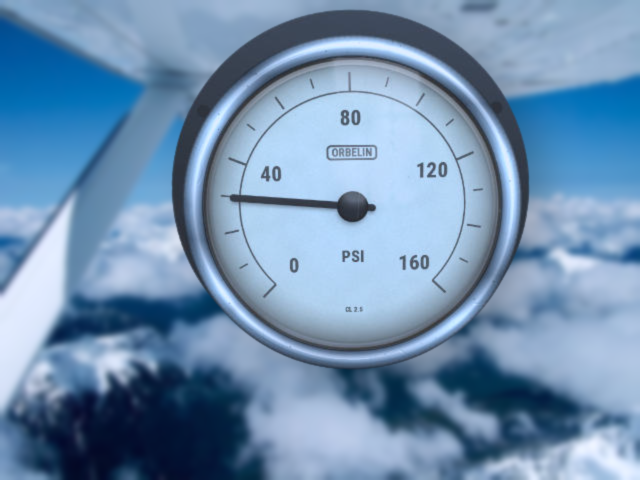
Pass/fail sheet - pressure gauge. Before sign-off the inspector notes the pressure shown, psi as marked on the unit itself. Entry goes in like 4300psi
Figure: 30psi
